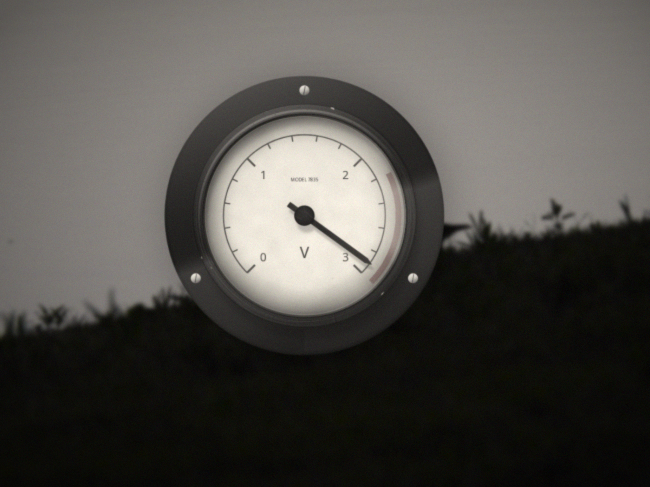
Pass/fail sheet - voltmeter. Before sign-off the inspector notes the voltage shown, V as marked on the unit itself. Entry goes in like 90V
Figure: 2.9V
